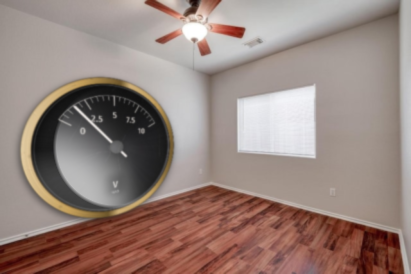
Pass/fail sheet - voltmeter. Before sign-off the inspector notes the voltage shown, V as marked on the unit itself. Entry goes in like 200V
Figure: 1.5V
